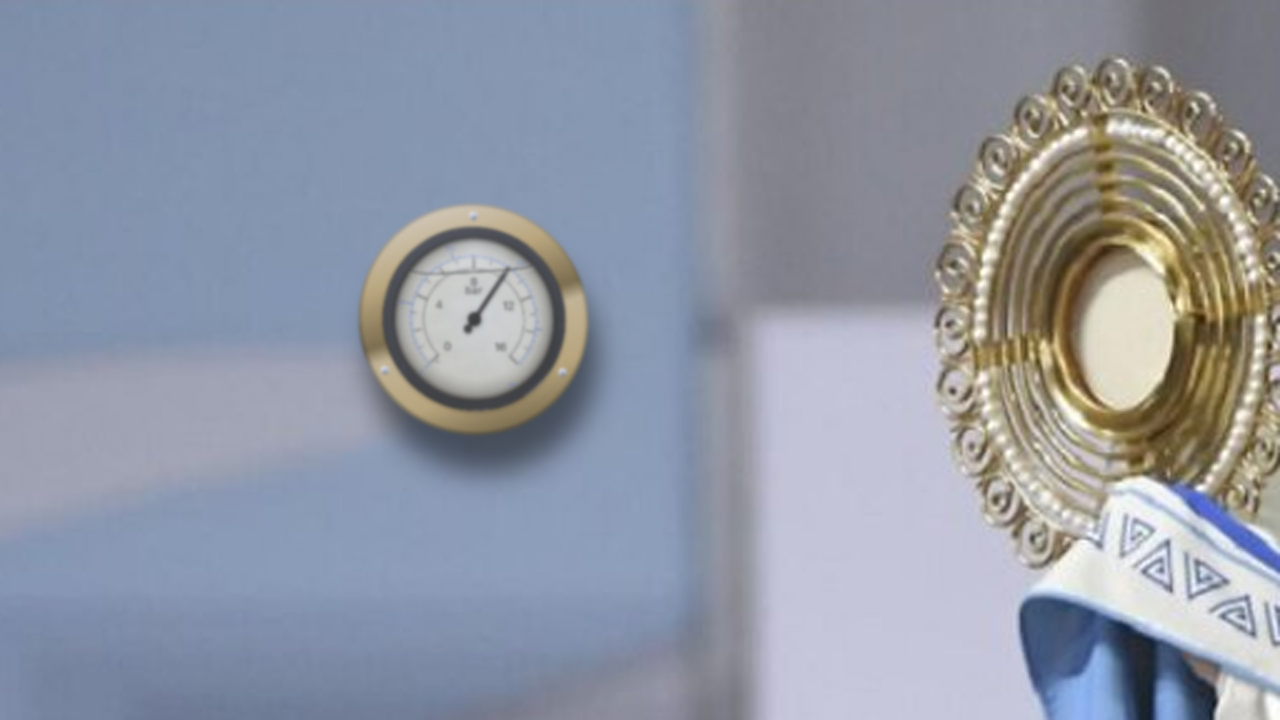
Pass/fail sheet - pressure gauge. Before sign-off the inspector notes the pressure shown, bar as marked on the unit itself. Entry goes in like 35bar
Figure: 10bar
